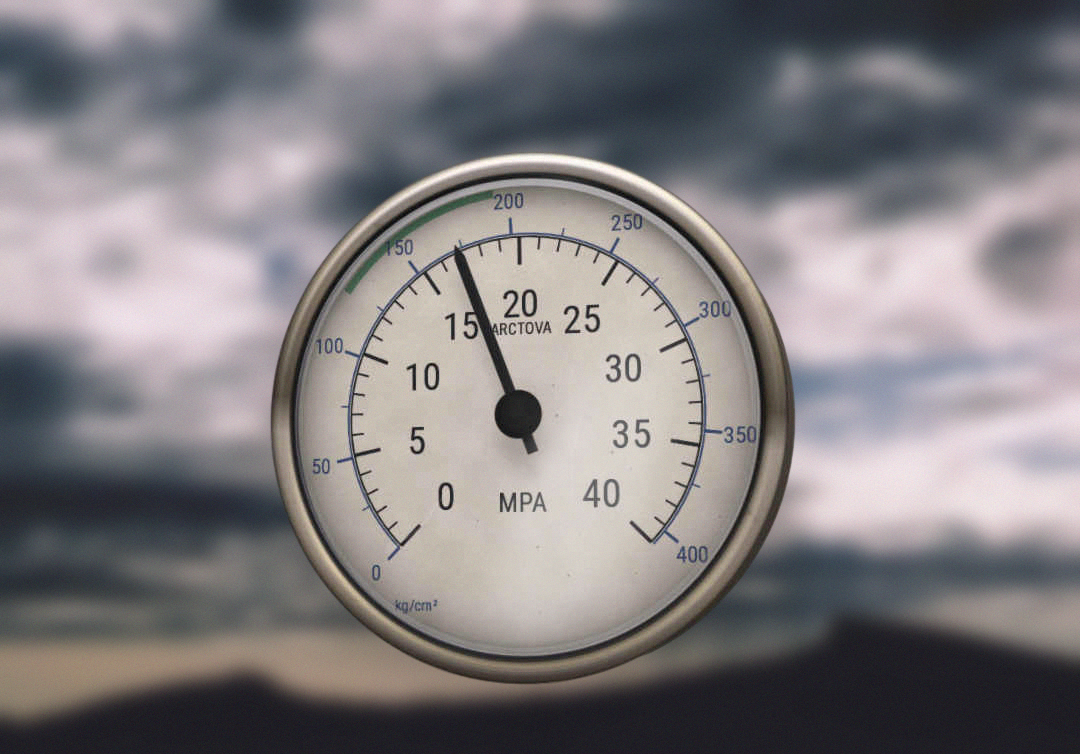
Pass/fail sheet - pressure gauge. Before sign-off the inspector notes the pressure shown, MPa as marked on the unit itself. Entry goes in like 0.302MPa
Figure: 17MPa
